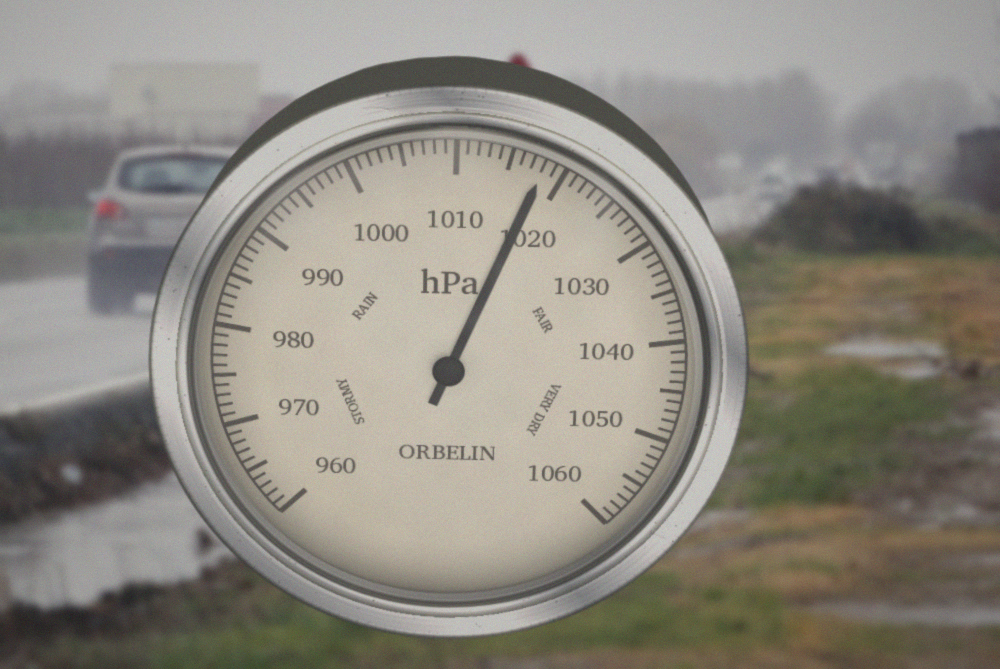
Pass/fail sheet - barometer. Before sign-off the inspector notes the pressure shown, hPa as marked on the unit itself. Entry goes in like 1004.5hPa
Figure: 1018hPa
